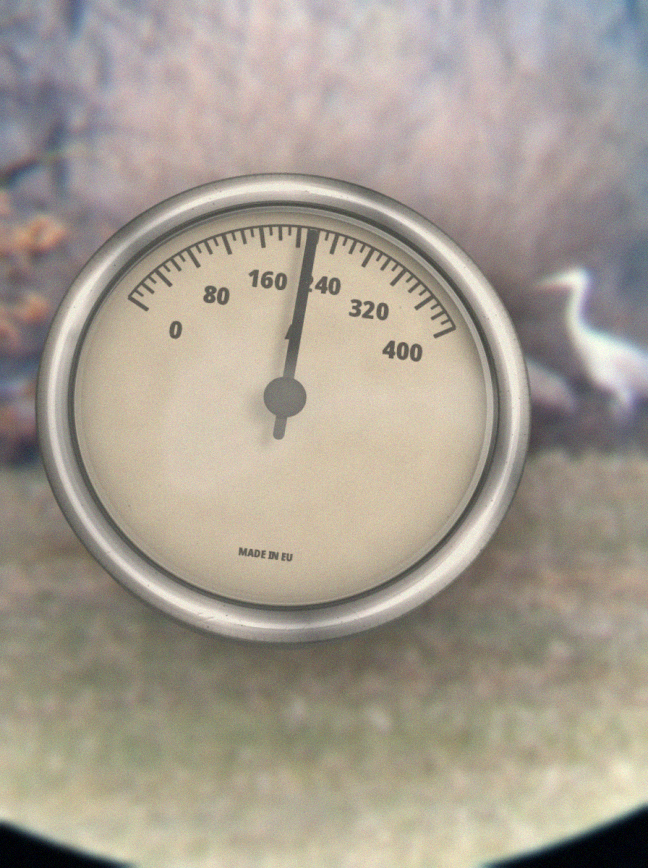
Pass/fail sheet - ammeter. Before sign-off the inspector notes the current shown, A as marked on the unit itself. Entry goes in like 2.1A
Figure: 215A
